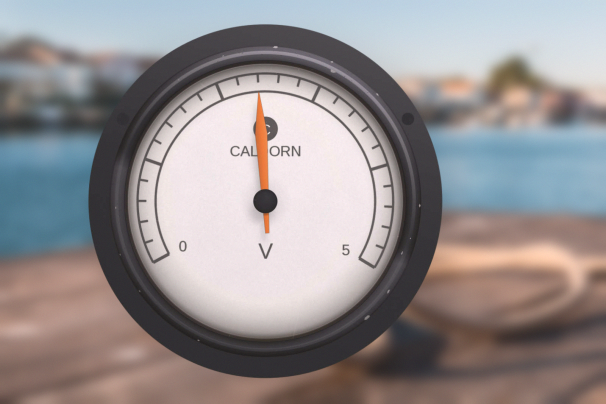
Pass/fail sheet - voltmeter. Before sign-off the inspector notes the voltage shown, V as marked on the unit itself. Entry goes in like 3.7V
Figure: 2.4V
